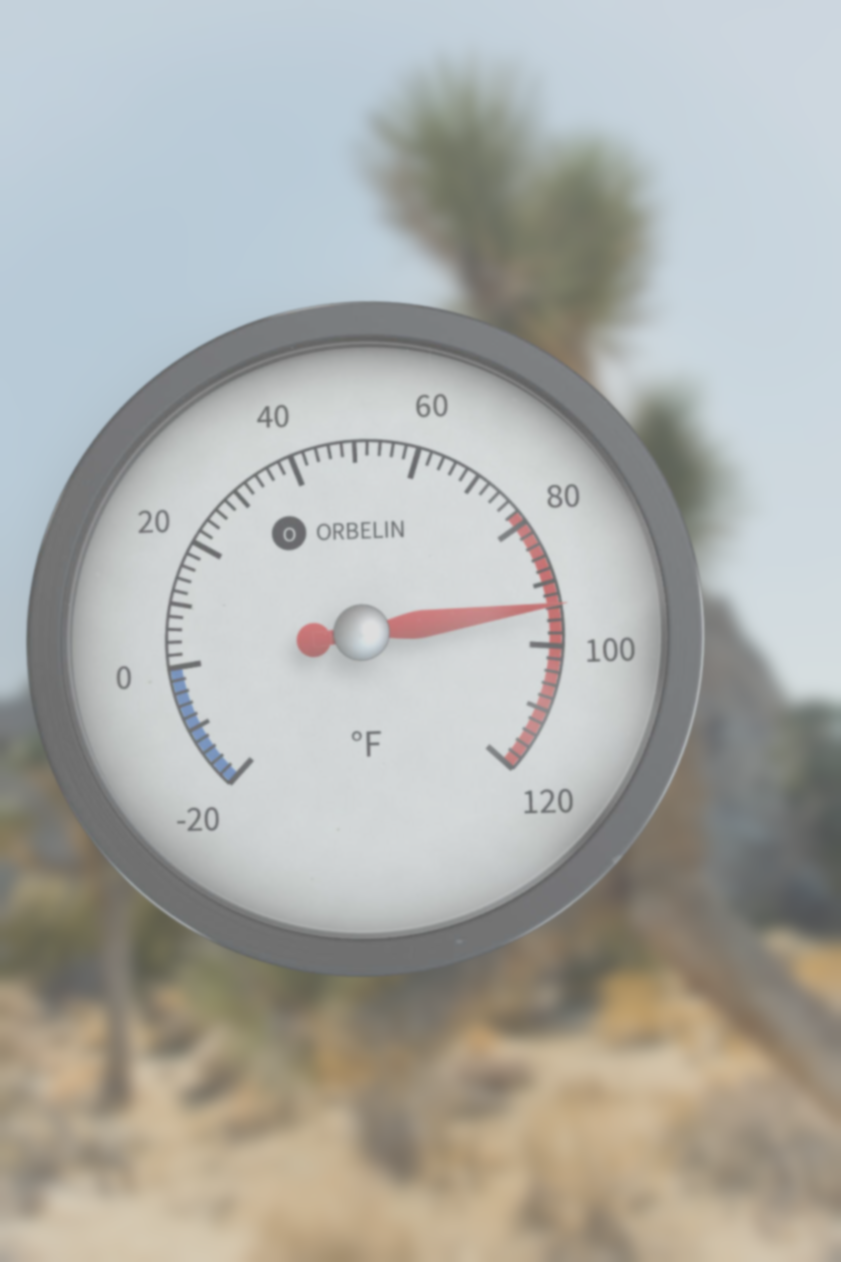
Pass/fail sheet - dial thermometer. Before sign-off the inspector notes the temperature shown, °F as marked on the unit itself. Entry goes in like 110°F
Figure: 94°F
